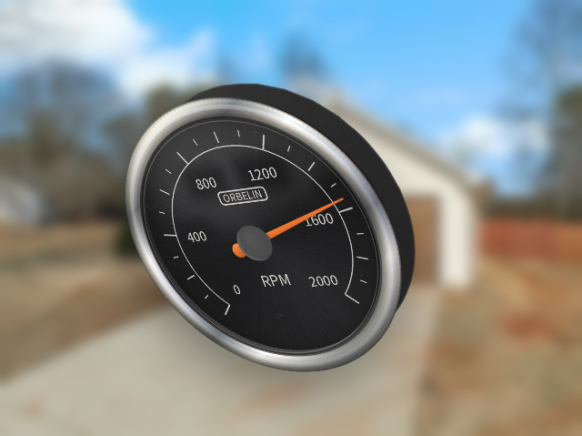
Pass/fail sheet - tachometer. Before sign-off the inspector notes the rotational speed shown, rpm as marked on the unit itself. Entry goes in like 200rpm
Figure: 1550rpm
